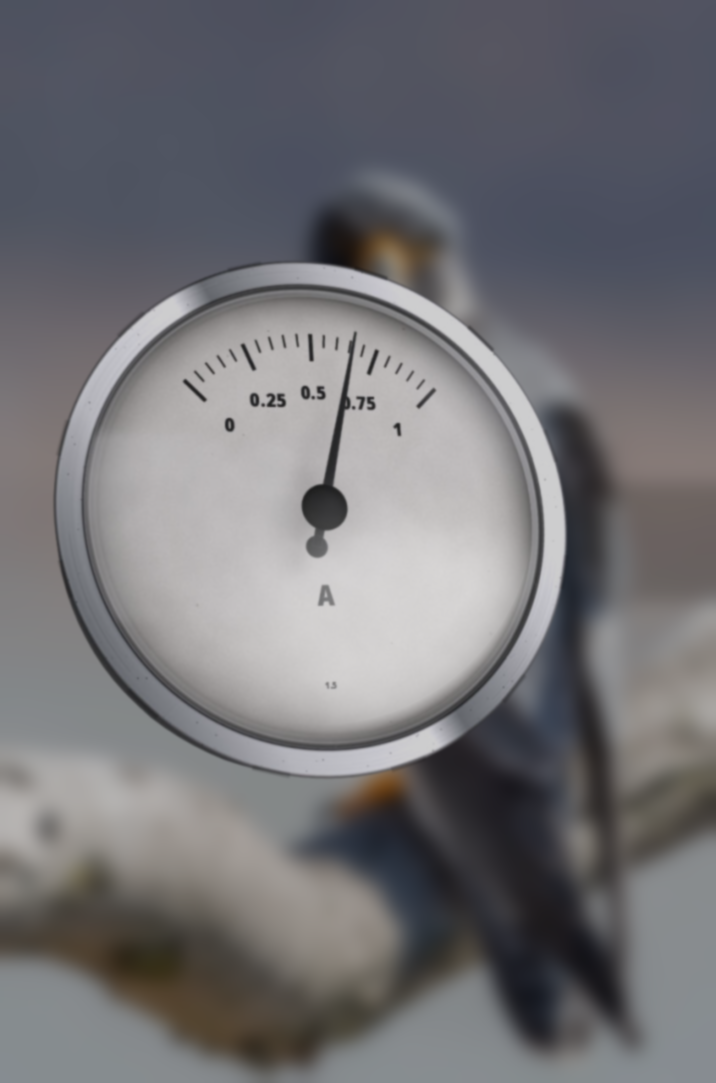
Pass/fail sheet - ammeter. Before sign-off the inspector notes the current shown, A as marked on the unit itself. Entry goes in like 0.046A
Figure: 0.65A
